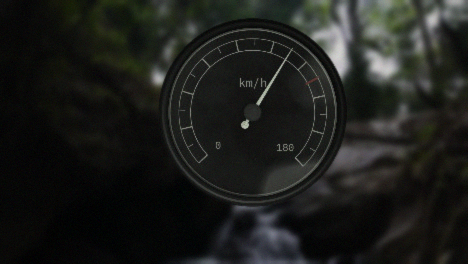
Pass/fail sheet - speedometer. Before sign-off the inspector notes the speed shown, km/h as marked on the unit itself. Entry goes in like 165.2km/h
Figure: 110km/h
